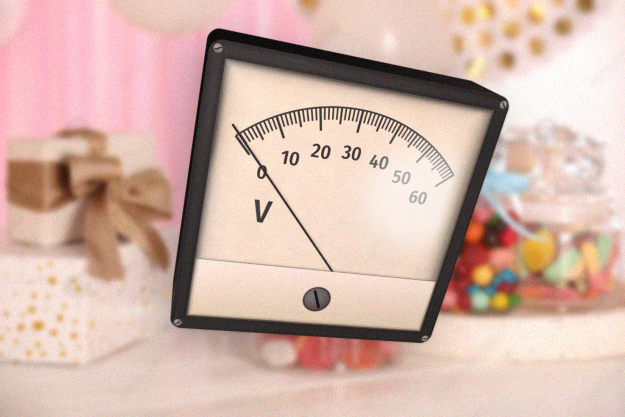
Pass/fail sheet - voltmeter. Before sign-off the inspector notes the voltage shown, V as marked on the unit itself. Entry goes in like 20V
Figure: 1V
